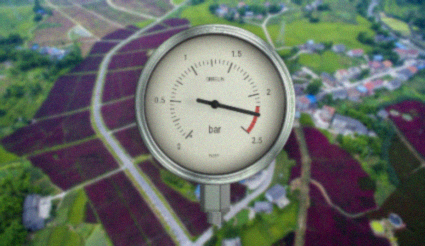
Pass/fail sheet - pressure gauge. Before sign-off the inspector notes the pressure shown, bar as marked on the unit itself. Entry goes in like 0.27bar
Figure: 2.25bar
